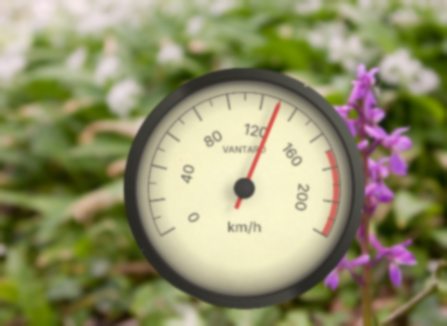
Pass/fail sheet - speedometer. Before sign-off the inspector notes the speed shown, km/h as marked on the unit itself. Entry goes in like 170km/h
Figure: 130km/h
